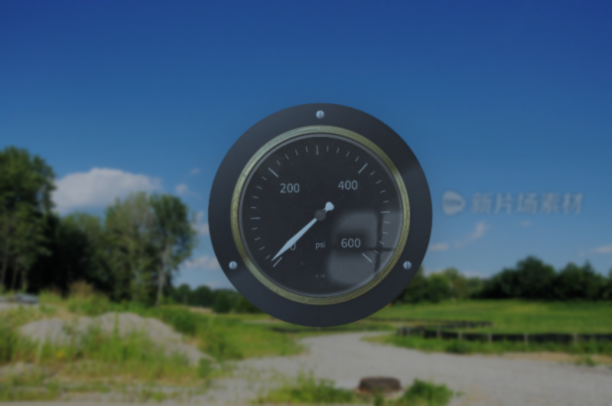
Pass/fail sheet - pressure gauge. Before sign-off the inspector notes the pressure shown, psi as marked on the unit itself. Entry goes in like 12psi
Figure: 10psi
